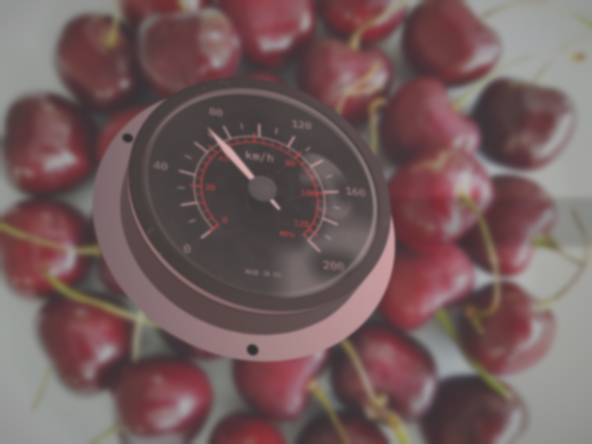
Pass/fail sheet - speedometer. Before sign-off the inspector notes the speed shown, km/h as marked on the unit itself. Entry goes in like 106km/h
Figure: 70km/h
